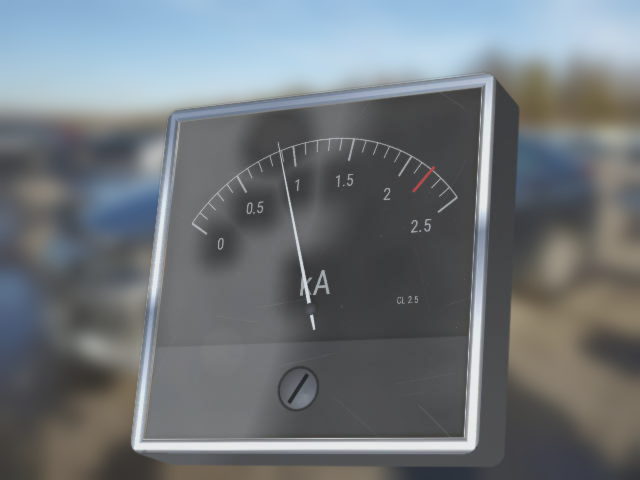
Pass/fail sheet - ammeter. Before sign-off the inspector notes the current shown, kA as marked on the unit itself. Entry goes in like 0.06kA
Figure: 0.9kA
